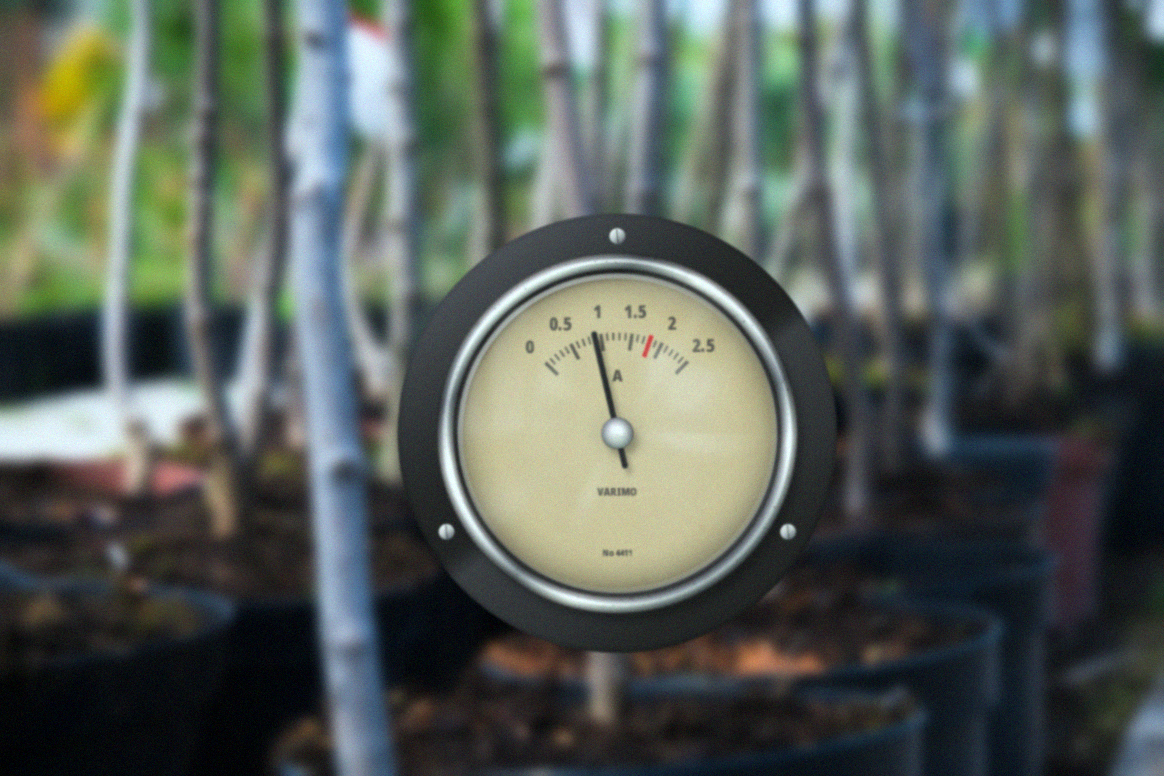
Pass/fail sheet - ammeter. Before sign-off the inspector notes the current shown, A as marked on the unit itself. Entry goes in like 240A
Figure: 0.9A
